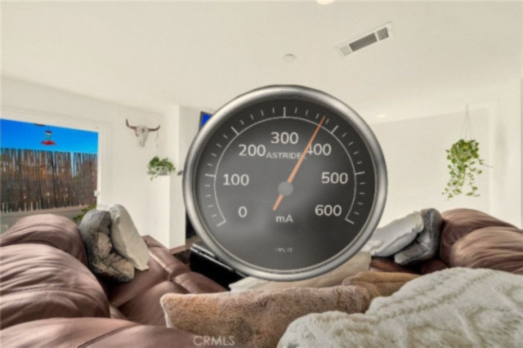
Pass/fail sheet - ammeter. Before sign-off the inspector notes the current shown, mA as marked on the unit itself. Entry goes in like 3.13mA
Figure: 370mA
